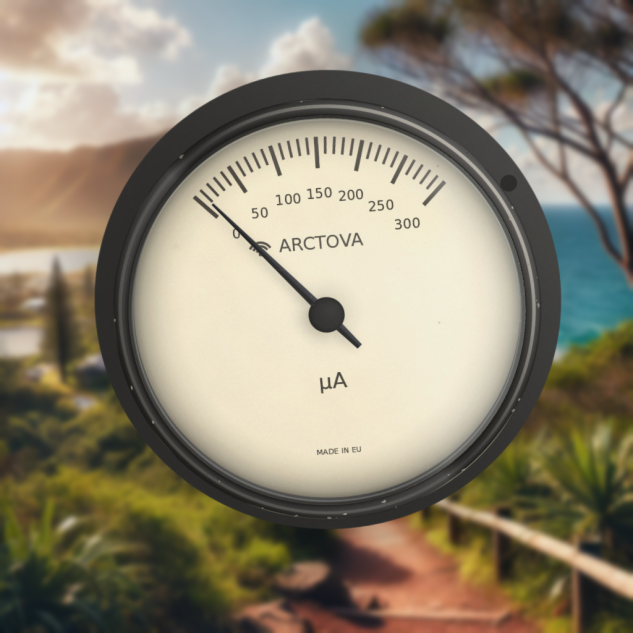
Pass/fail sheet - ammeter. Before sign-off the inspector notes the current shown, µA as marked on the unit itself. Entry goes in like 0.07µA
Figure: 10µA
